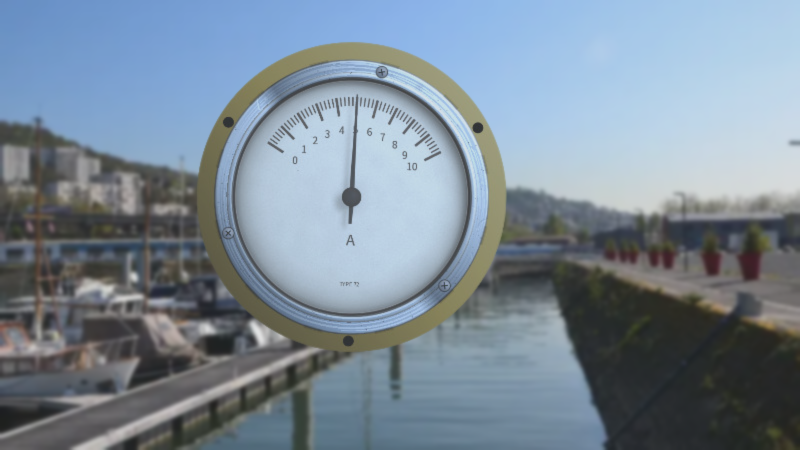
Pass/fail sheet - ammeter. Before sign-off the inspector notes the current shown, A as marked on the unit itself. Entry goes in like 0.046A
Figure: 5A
